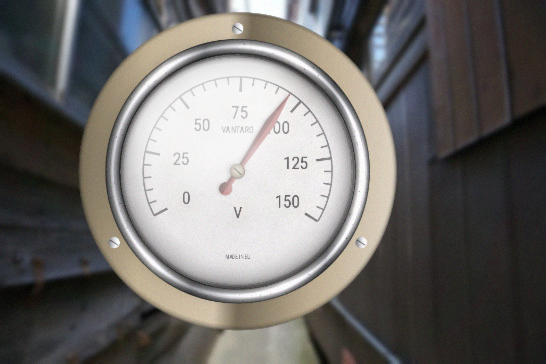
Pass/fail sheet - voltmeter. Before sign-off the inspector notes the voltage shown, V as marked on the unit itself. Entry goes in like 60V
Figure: 95V
